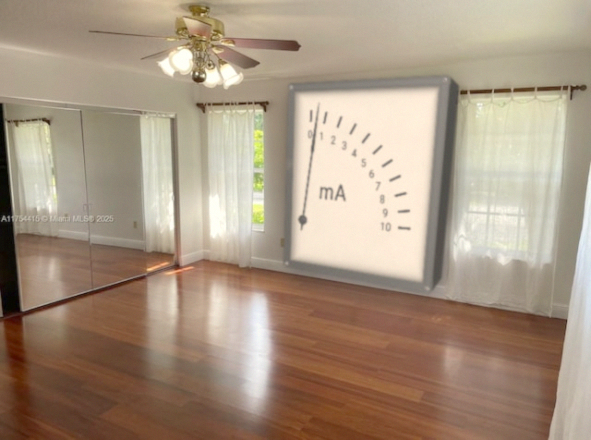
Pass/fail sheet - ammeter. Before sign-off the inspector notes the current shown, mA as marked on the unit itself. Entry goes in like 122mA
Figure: 0.5mA
